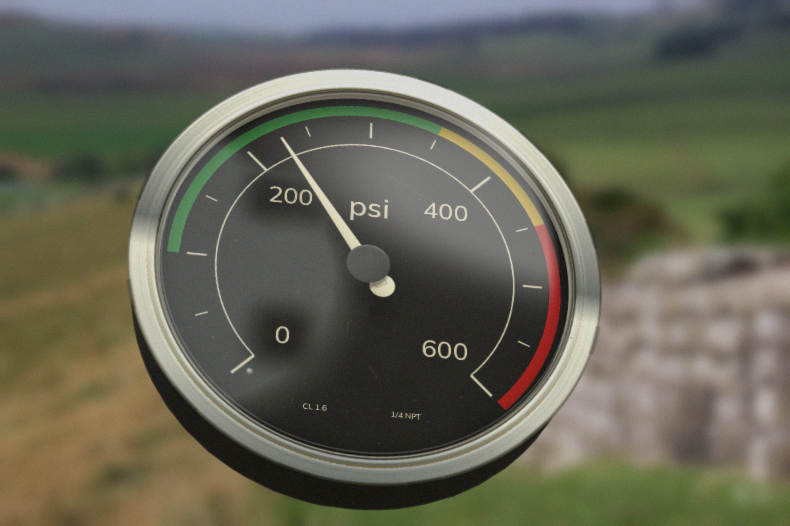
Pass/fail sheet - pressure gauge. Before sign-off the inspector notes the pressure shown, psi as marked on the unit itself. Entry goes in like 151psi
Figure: 225psi
